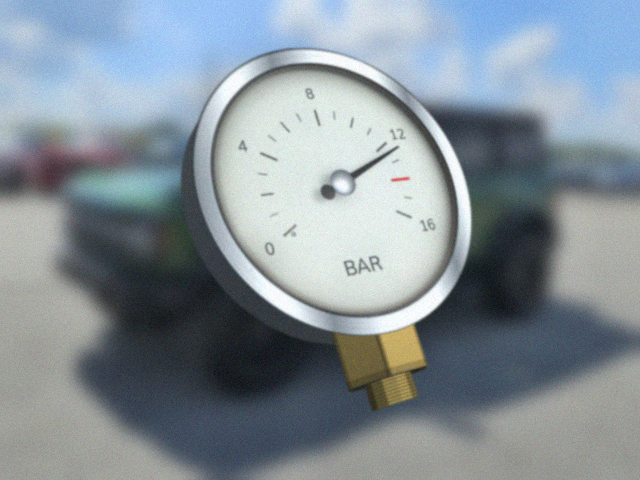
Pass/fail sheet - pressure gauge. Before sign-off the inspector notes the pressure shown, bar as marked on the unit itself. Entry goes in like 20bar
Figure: 12.5bar
